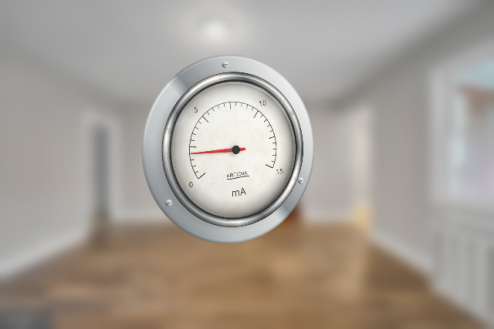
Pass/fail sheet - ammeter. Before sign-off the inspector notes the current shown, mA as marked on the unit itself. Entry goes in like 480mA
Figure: 2mA
